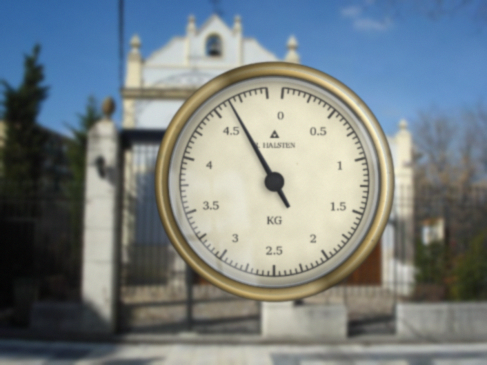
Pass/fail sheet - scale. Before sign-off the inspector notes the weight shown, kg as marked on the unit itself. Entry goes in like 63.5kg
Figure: 4.65kg
